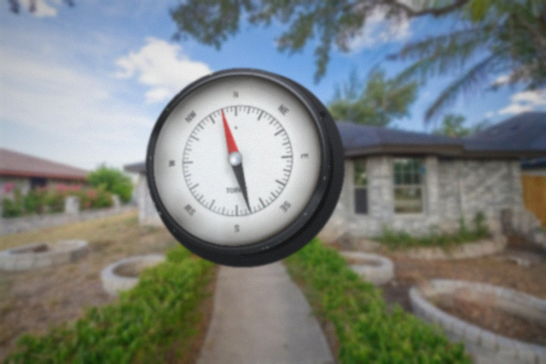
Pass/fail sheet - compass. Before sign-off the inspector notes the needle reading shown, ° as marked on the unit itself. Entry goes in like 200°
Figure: 345°
